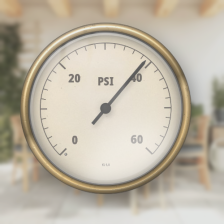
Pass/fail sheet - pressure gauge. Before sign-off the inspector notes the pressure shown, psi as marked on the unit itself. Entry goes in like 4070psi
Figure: 39psi
